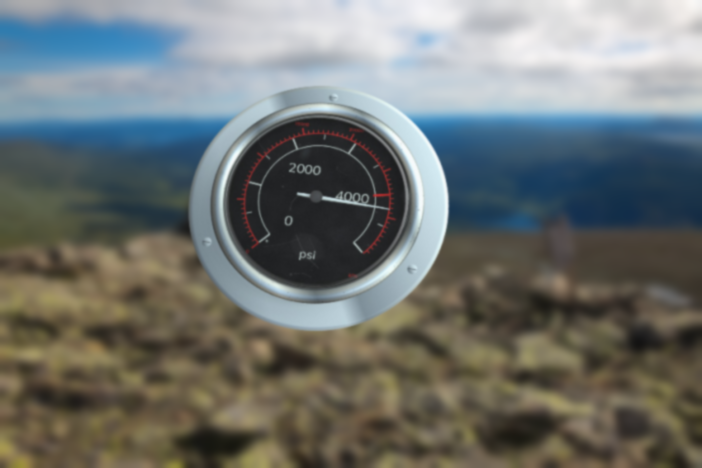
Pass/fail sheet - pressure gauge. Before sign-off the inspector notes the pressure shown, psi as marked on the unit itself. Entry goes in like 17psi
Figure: 4250psi
